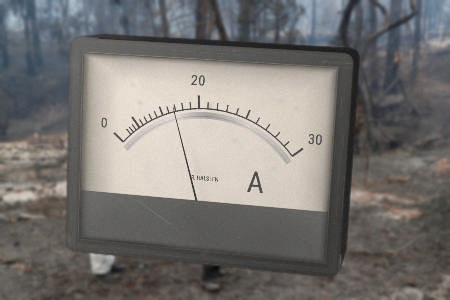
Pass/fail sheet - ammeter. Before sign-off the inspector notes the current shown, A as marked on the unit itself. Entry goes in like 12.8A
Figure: 17A
